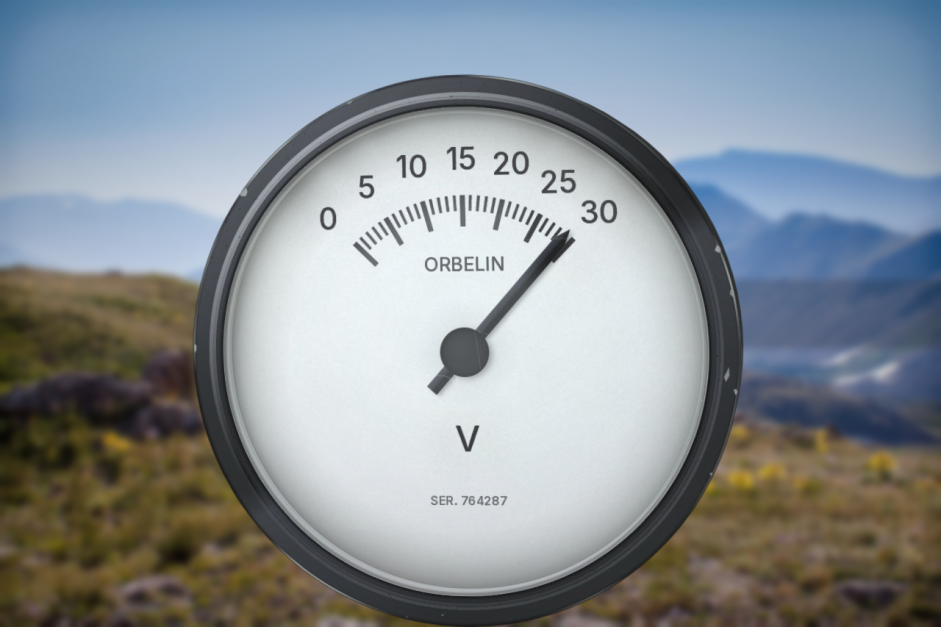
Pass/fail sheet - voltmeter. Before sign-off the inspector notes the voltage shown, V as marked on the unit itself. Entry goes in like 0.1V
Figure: 29V
